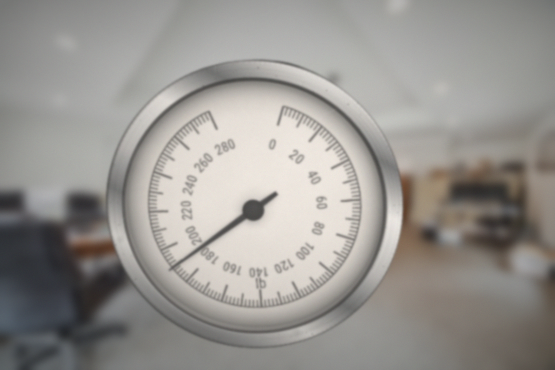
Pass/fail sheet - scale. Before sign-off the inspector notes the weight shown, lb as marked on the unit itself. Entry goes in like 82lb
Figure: 190lb
